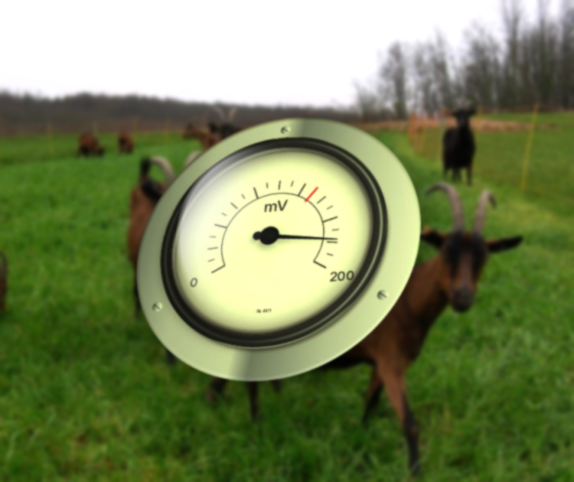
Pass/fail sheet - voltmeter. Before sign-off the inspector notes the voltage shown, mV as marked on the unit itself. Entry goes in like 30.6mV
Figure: 180mV
